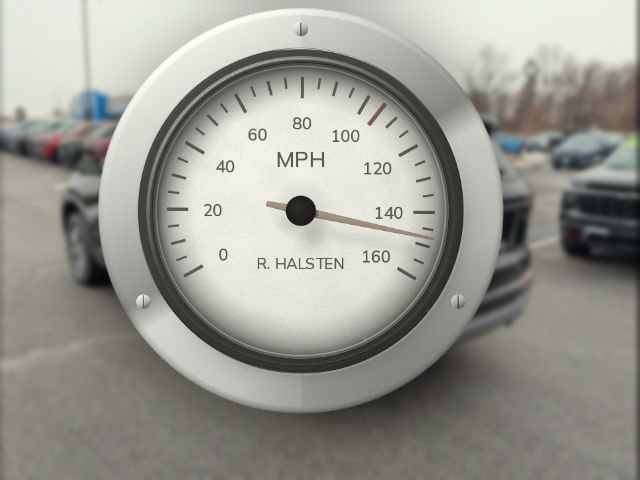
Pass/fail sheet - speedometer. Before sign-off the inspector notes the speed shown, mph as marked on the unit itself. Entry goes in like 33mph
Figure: 147.5mph
